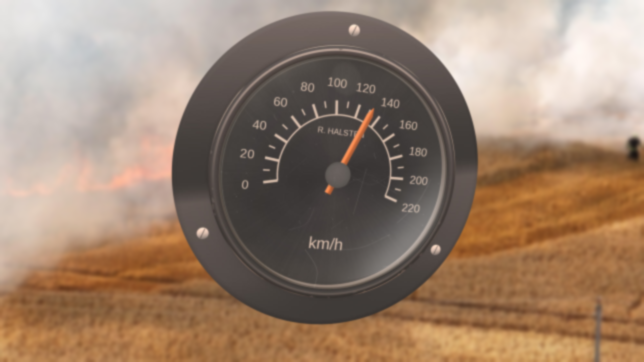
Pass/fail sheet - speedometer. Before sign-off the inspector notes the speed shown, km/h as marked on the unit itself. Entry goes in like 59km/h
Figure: 130km/h
